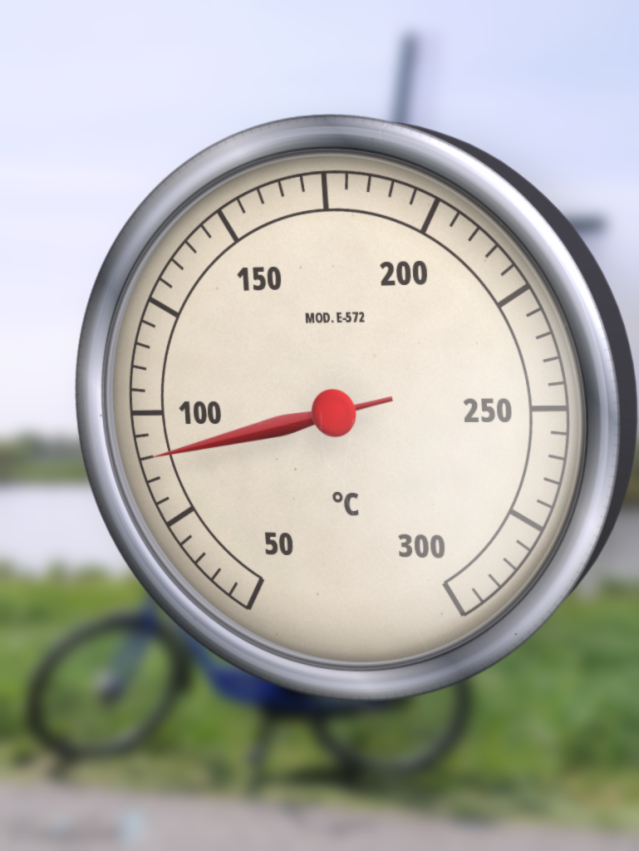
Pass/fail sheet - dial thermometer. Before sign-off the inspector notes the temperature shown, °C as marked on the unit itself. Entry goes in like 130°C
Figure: 90°C
